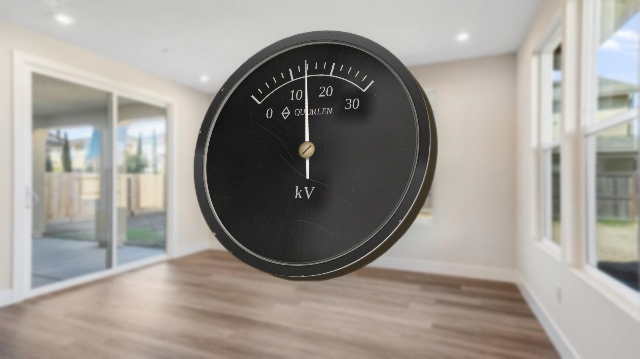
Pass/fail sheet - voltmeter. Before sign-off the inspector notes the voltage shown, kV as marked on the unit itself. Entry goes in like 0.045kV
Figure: 14kV
